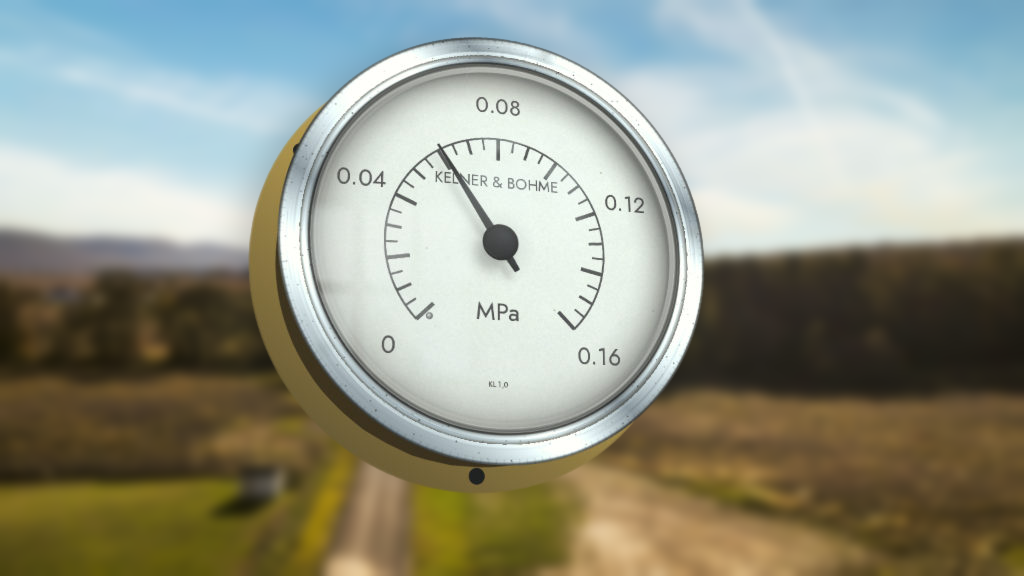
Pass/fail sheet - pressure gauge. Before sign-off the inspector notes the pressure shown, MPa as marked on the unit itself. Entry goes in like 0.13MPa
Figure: 0.06MPa
